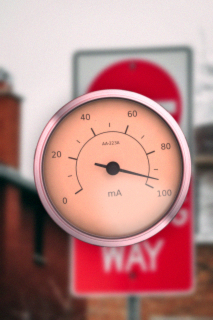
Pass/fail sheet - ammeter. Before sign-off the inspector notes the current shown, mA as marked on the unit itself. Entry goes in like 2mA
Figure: 95mA
